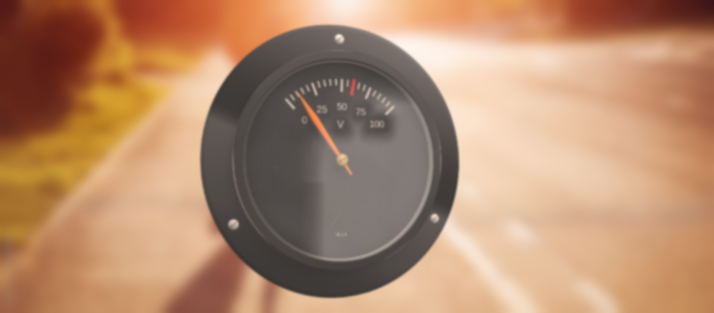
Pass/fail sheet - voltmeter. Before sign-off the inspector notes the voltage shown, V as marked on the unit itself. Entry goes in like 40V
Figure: 10V
